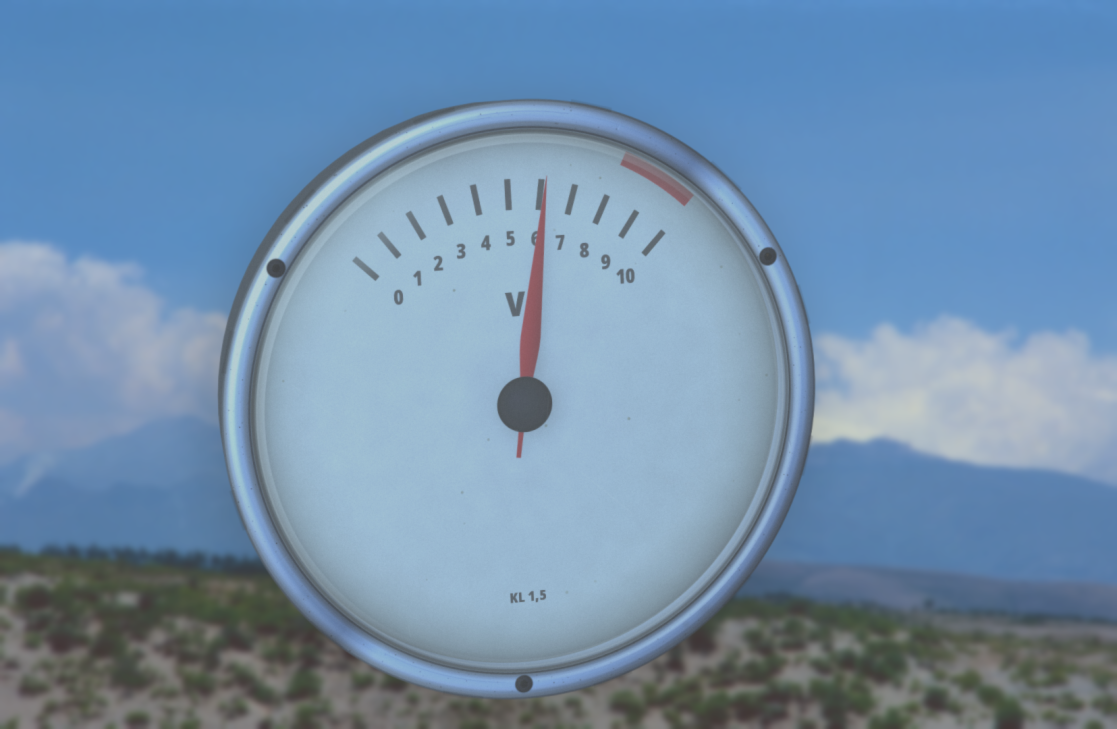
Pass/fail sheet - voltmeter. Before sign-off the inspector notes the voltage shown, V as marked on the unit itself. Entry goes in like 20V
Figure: 6V
